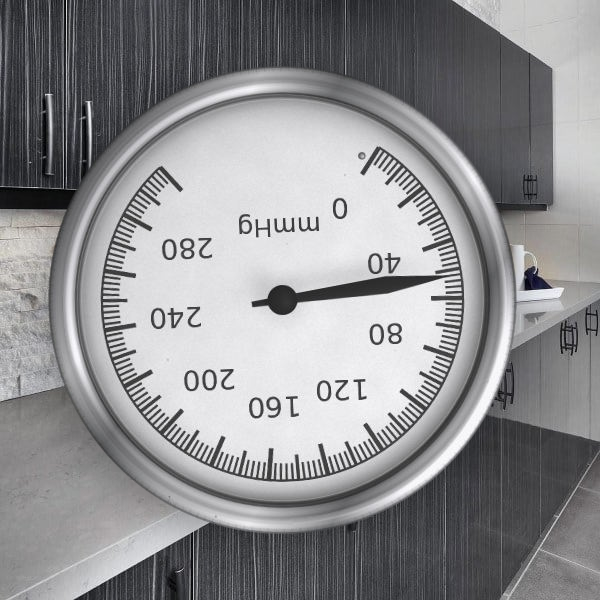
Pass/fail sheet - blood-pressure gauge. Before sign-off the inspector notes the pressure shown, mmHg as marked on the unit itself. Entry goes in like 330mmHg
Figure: 52mmHg
